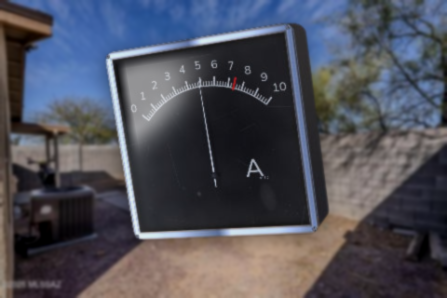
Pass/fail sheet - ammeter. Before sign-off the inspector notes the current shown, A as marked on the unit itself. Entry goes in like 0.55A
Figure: 5A
